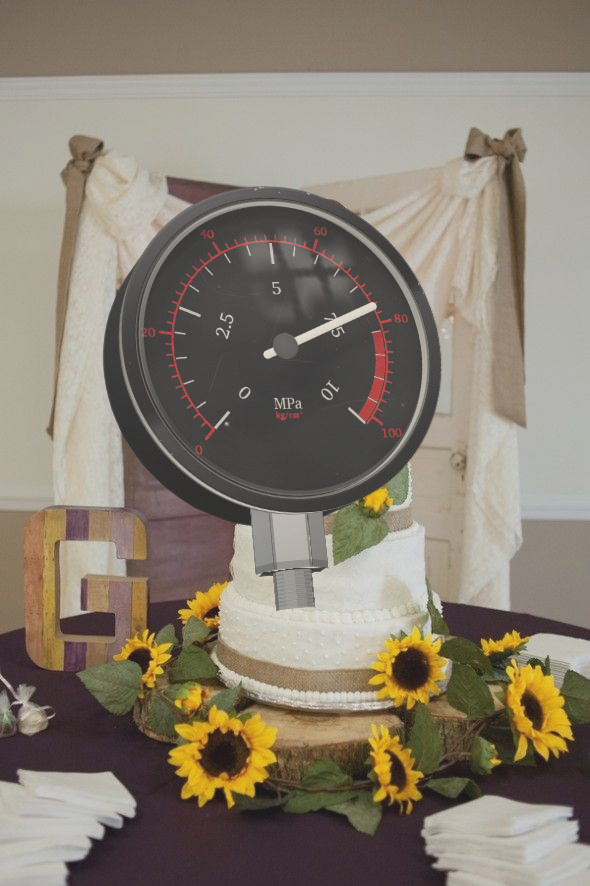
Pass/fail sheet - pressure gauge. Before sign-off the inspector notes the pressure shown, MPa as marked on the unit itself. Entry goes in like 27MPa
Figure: 7.5MPa
